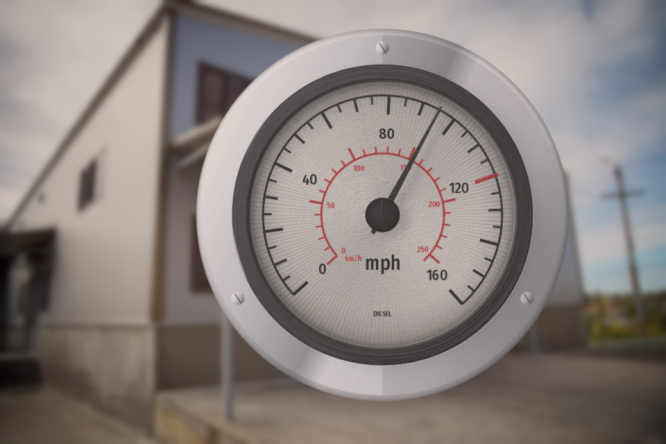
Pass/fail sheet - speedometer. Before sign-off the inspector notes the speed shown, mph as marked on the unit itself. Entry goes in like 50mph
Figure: 95mph
